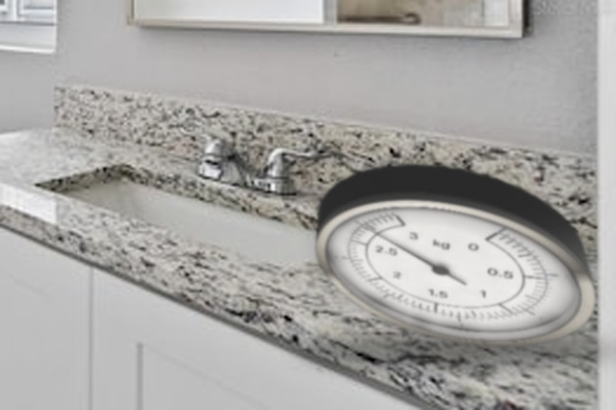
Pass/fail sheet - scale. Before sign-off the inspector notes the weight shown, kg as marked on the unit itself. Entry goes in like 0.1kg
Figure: 2.75kg
